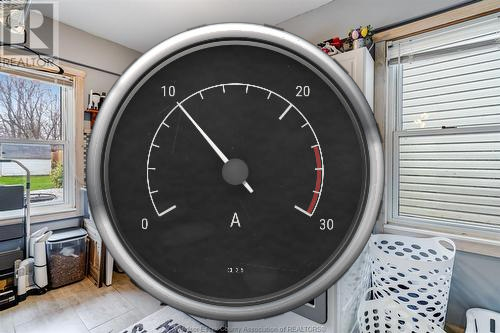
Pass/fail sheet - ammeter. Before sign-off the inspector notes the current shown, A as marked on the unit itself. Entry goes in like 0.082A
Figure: 10A
